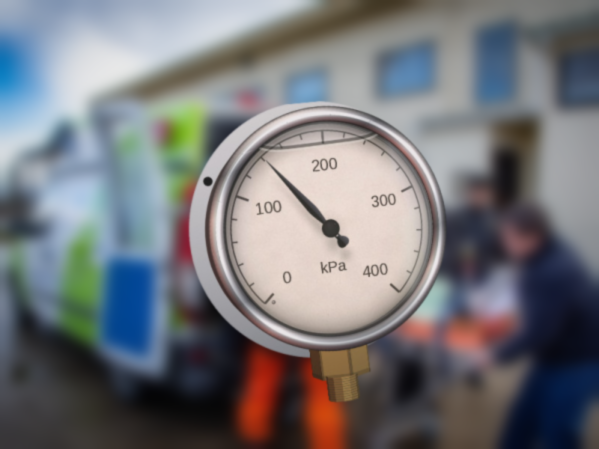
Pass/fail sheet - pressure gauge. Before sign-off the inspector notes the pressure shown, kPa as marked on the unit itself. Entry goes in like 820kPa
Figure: 140kPa
